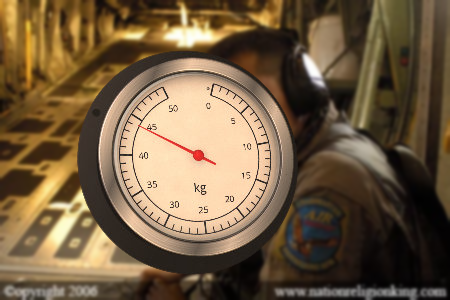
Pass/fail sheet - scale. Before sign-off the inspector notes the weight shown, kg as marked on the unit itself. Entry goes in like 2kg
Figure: 44kg
